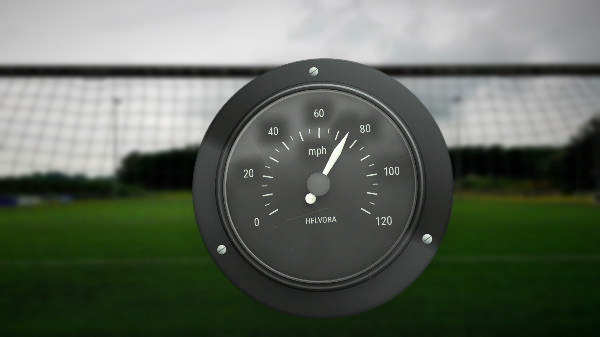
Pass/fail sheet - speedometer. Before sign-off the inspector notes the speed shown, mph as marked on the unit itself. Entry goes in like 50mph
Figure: 75mph
